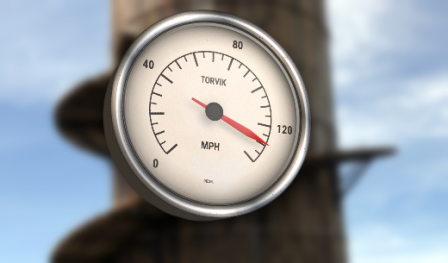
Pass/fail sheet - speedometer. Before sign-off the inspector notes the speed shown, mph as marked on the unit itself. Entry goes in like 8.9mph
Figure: 130mph
